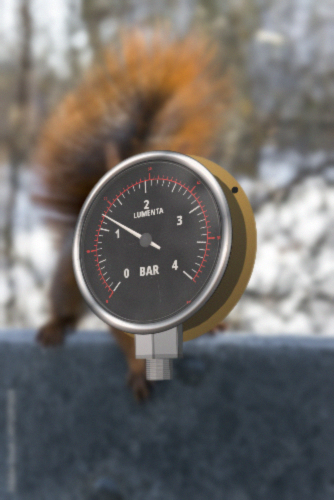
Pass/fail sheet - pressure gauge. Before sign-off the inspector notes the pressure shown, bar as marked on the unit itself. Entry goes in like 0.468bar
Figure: 1.2bar
